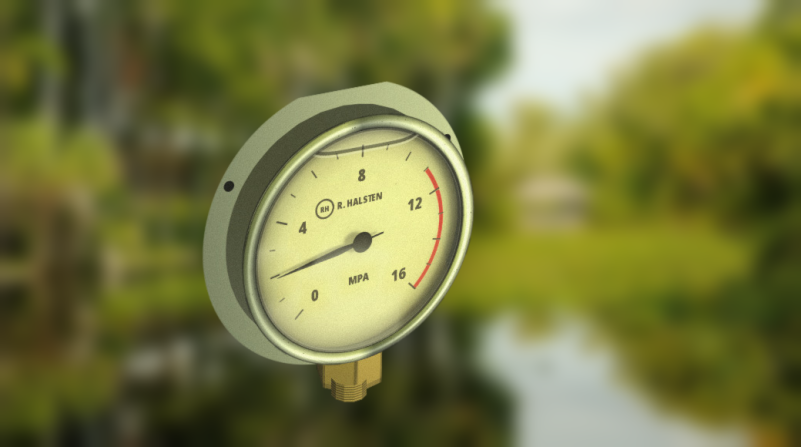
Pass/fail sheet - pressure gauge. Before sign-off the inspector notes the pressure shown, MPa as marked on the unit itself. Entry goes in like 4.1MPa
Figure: 2MPa
